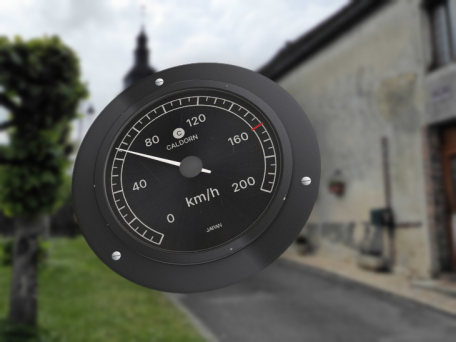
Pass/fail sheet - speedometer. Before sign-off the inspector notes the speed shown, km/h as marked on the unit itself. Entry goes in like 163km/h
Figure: 65km/h
